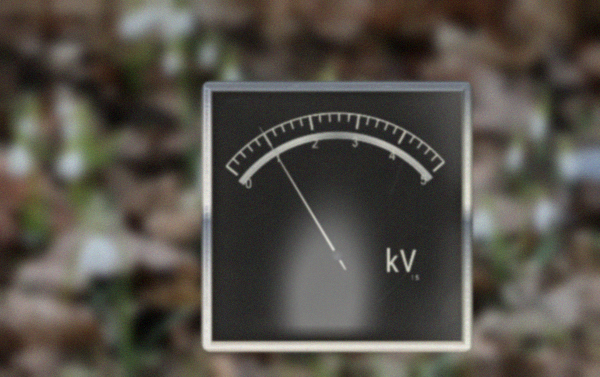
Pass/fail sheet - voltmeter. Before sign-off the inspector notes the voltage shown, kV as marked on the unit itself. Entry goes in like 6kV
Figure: 1kV
